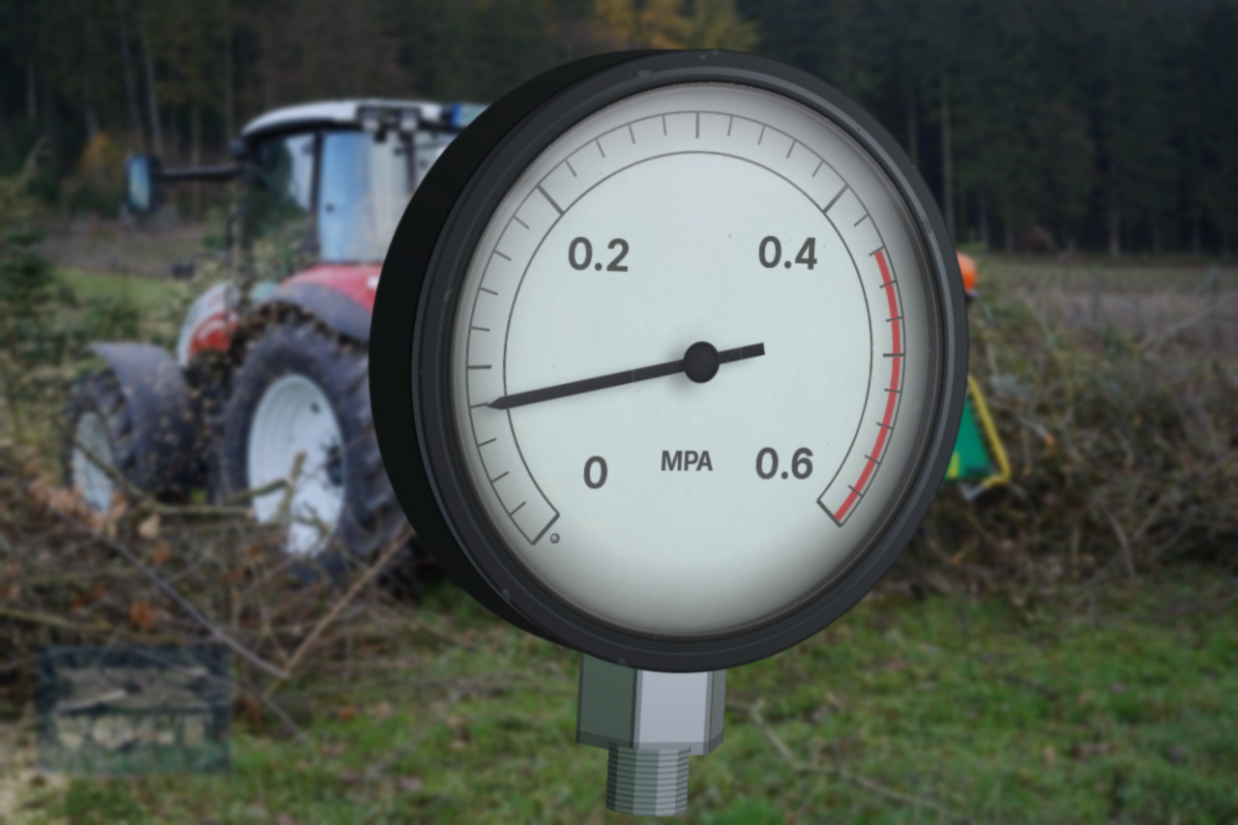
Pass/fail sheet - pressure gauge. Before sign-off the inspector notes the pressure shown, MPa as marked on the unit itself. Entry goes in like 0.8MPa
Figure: 0.08MPa
